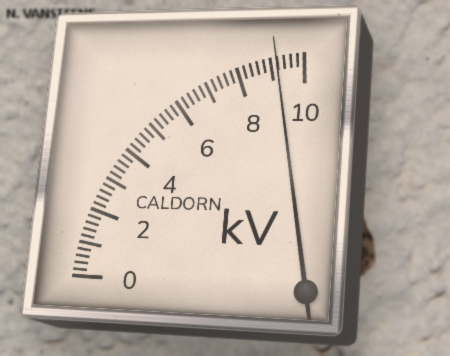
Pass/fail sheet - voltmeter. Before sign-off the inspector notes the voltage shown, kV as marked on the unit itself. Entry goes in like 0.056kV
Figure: 9.2kV
